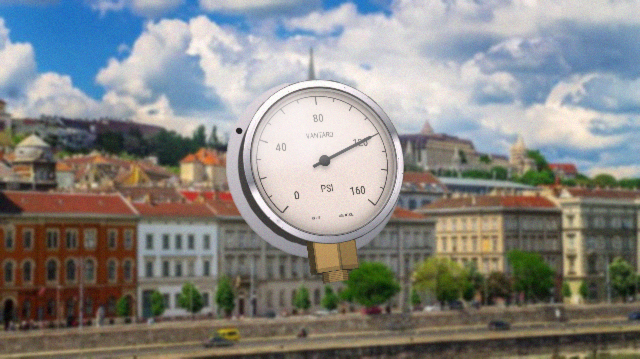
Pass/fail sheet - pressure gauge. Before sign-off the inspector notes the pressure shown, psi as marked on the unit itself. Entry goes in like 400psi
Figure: 120psi
